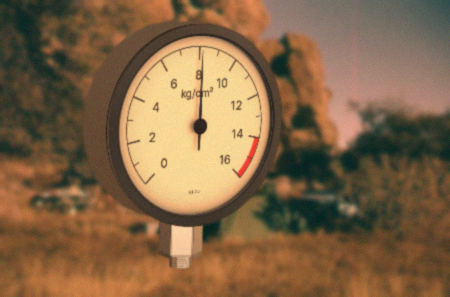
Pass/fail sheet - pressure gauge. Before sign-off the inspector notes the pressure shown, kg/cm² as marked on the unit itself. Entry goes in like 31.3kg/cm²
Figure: 8kg/cm²
